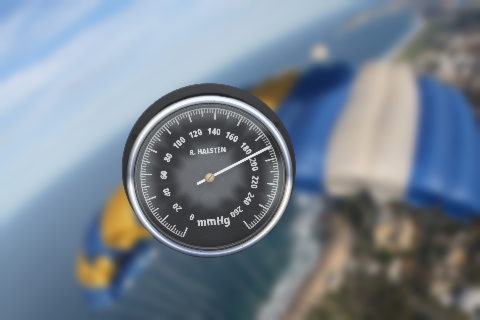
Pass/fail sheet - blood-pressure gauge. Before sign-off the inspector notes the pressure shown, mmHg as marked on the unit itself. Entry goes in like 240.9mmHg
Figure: 190mmHg
